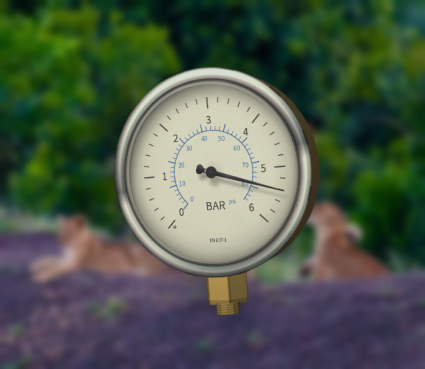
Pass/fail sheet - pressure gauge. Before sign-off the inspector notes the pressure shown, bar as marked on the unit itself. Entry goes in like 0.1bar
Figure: 5.4bar
